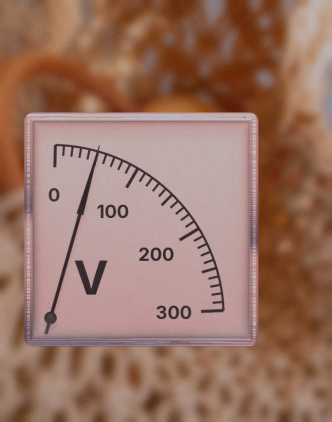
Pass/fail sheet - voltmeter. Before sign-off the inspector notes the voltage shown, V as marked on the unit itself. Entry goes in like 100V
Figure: 50V
